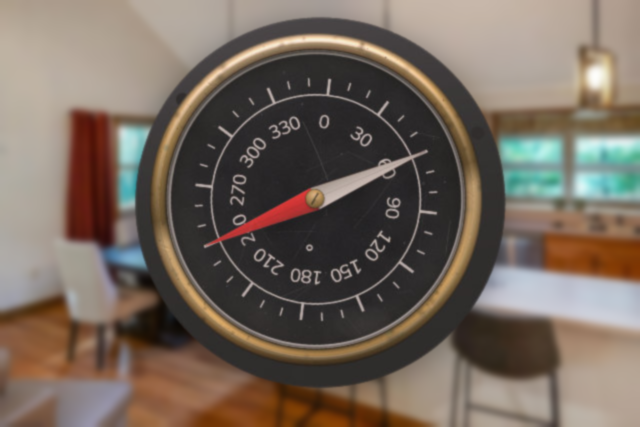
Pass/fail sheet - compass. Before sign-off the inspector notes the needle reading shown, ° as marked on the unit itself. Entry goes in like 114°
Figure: 240°
